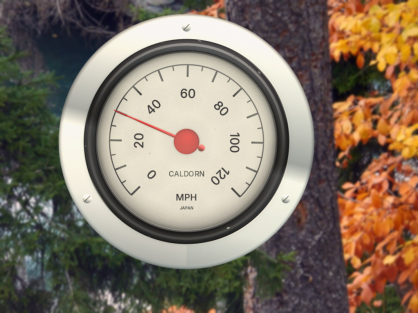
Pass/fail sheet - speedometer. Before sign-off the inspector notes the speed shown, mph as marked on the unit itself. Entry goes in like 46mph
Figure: 30mph
